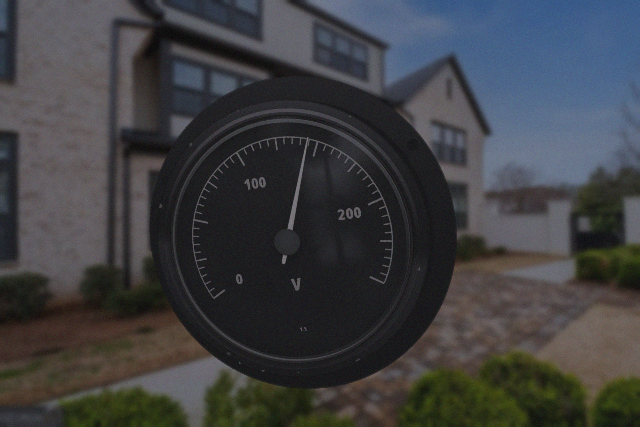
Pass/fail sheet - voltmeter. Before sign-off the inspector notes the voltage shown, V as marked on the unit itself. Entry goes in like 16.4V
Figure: 145V
